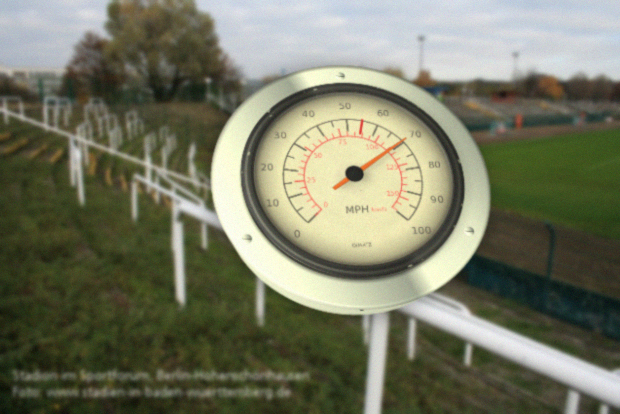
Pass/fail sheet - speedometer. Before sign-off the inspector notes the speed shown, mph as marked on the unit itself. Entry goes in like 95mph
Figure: 70mph
